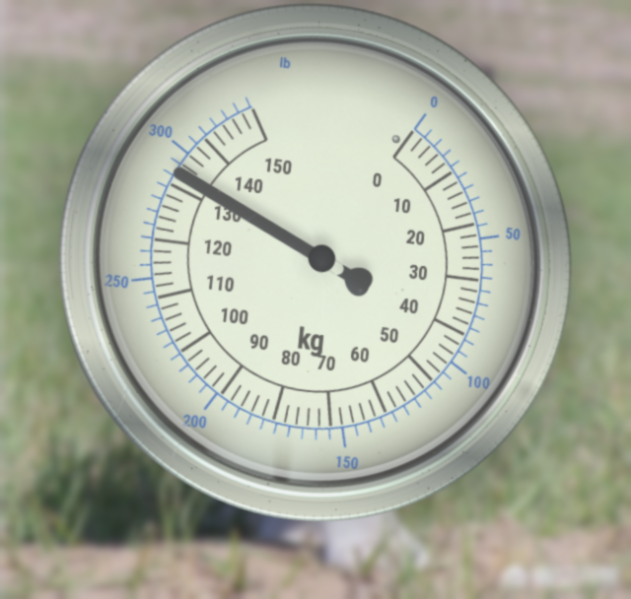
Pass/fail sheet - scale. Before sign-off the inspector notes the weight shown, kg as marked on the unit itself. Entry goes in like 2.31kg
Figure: 132kg
